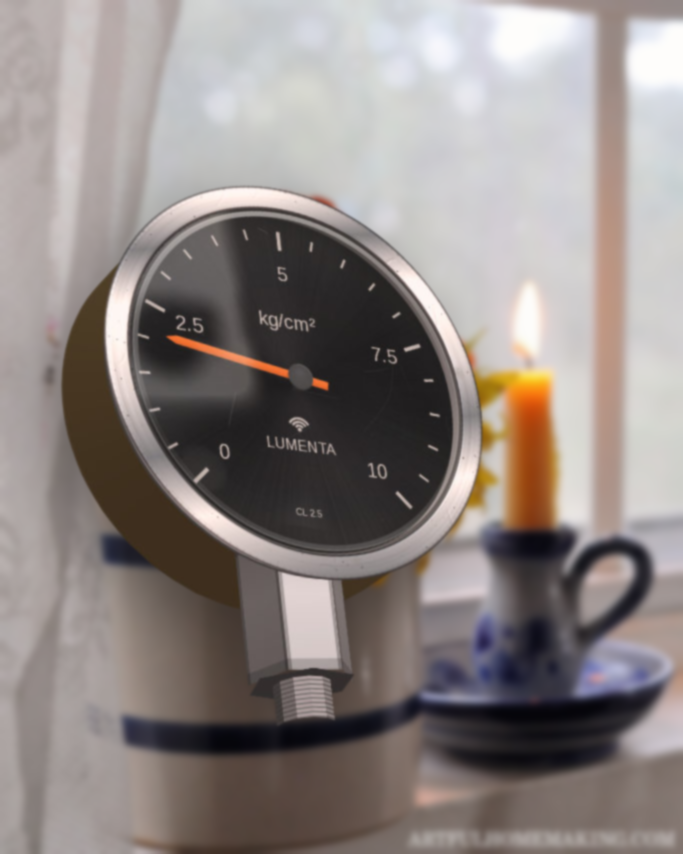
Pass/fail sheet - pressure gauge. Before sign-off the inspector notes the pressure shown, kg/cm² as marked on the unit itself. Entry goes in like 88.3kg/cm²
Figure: 2kg/cm²
